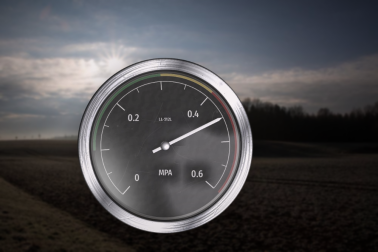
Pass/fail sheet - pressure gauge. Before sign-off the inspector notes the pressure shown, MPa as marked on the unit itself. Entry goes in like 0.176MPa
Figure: 0.45MPa
